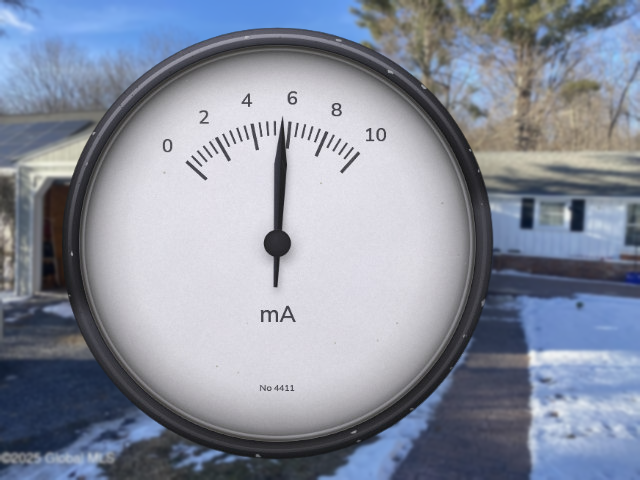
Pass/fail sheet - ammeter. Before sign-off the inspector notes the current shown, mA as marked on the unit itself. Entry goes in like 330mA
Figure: 5.6mA
